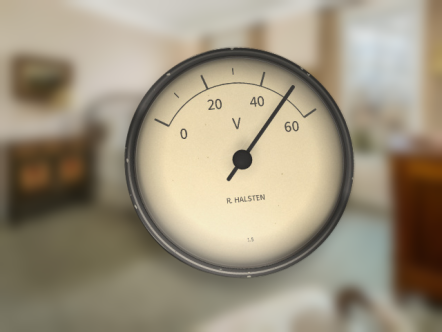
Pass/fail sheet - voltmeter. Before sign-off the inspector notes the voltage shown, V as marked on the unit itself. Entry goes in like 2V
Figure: 50V
